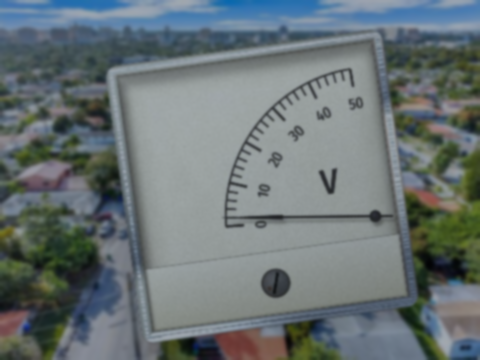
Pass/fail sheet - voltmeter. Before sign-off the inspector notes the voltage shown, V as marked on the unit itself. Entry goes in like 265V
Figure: 2V
